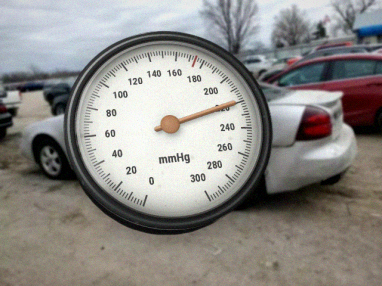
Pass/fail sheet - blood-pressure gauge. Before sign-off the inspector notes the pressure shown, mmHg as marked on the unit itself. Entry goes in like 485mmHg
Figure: 220mmHg
